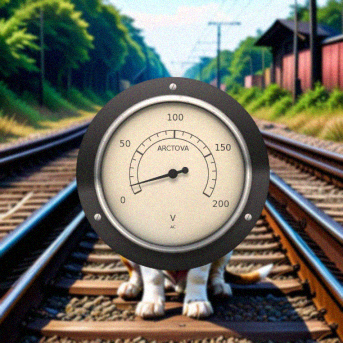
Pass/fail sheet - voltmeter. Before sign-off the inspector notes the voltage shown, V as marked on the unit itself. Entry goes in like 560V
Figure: 10V
